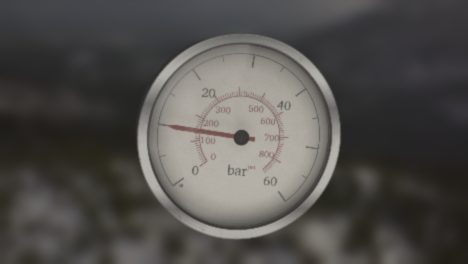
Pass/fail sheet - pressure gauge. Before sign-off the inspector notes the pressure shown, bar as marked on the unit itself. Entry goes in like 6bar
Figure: 10bar
